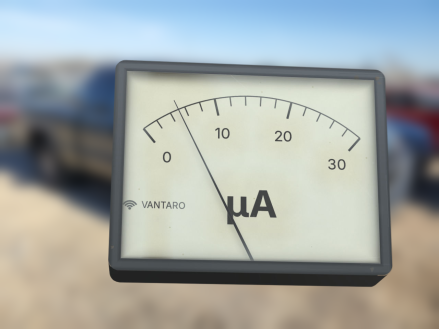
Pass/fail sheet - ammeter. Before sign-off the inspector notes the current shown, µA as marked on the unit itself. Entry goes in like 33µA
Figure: 5µA
